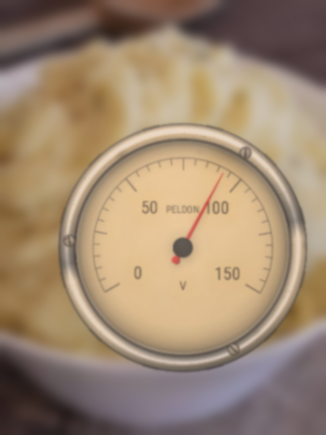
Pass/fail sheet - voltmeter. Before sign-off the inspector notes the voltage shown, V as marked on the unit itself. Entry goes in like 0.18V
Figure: 92.5V
